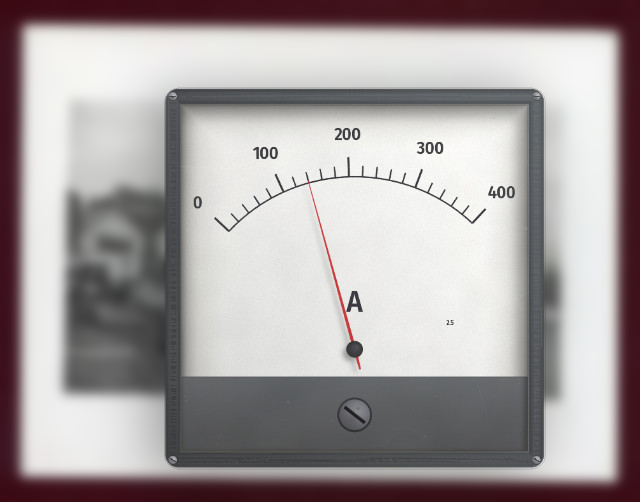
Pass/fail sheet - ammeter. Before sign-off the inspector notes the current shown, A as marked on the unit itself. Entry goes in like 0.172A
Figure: 140A
